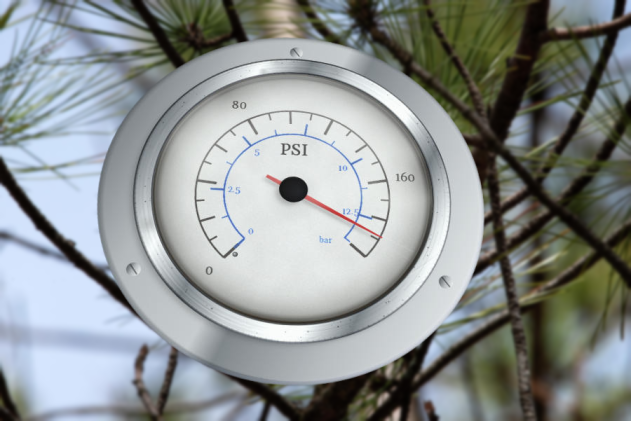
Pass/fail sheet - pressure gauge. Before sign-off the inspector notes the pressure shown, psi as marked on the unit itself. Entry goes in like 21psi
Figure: 190psi
